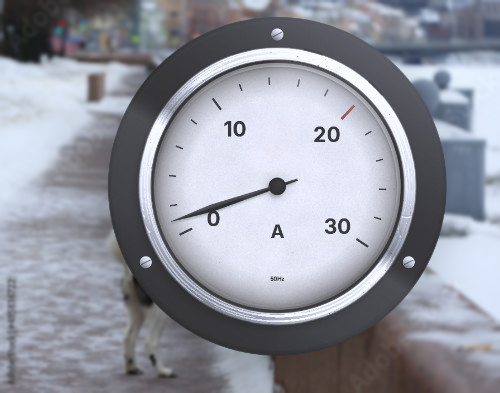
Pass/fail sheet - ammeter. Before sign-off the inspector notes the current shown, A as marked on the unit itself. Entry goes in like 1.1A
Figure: 1A
